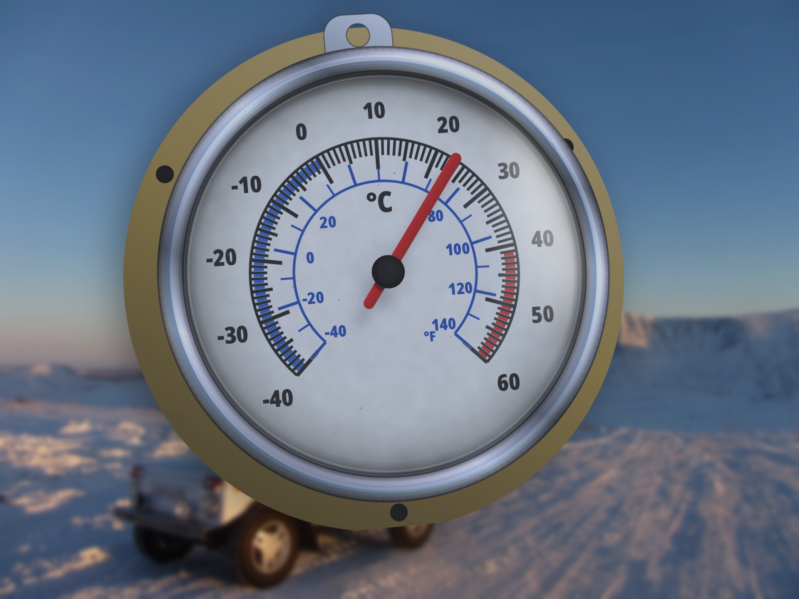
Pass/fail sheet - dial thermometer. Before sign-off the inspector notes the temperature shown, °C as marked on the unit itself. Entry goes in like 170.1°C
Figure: 23°C
